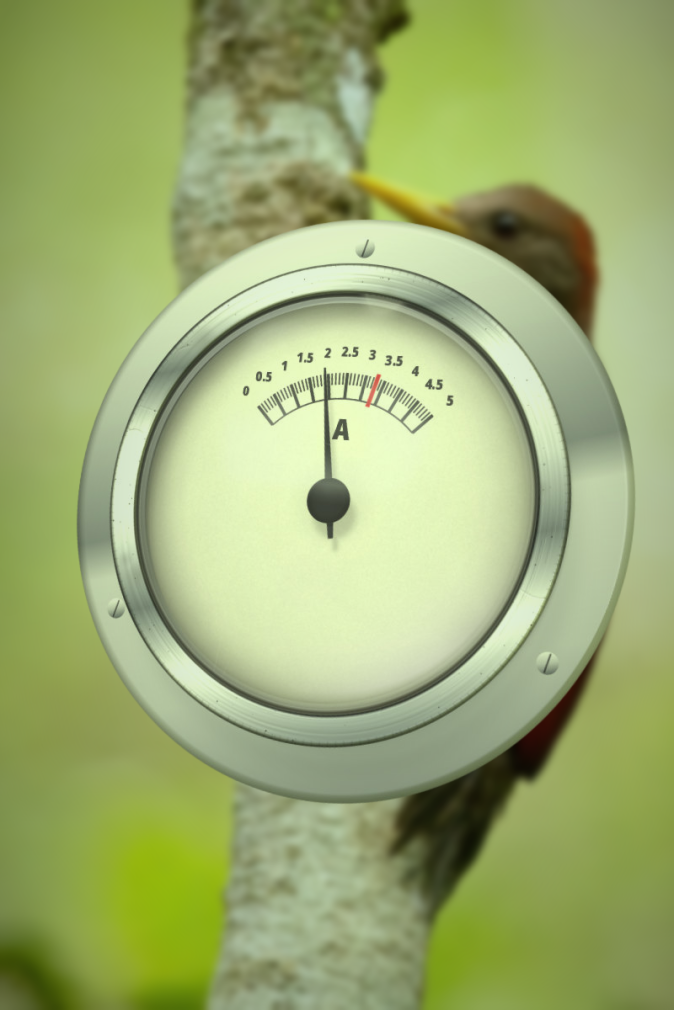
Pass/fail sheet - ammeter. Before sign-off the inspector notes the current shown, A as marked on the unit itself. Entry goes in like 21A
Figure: 2A
